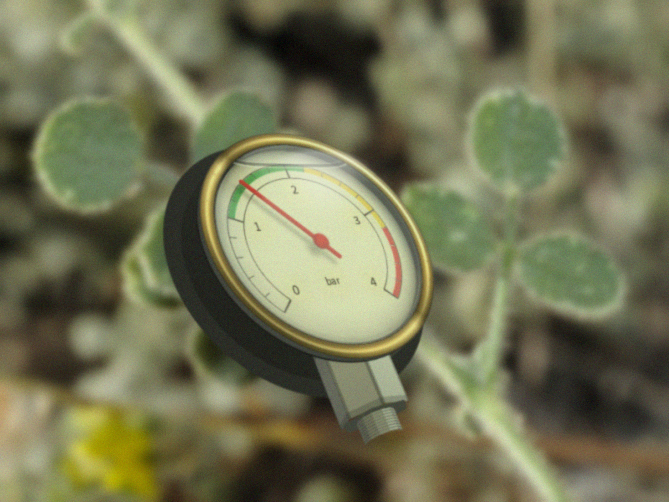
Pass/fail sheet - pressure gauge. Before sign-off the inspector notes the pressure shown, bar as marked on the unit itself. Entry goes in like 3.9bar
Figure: 1.4bar
